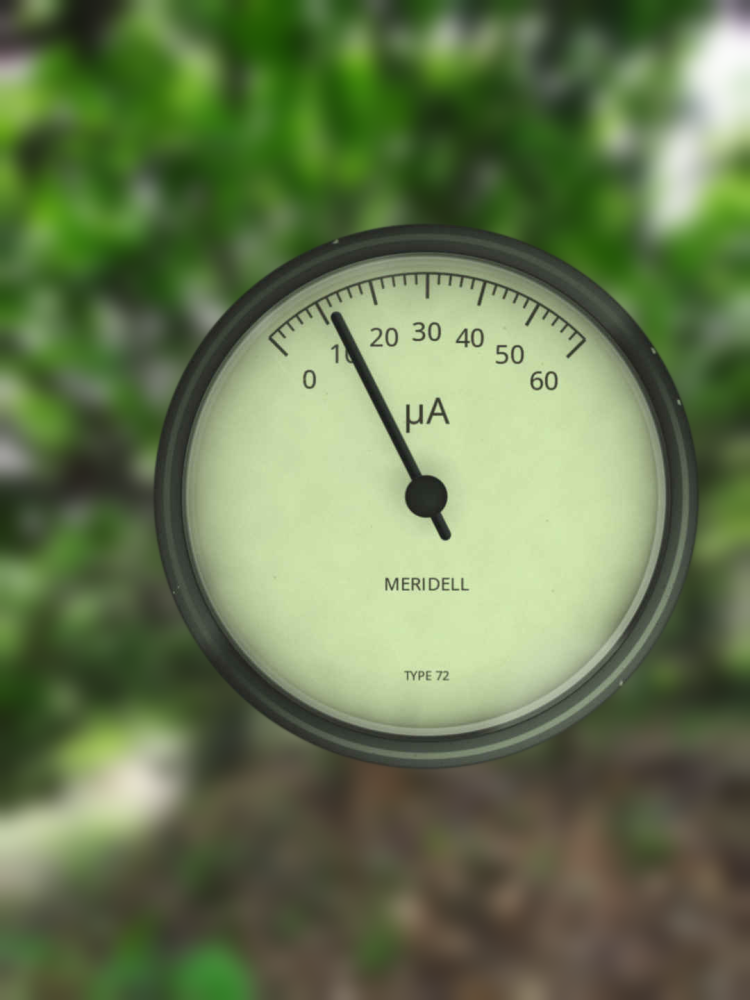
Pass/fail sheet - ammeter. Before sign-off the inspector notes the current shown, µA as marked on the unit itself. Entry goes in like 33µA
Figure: 12µA
